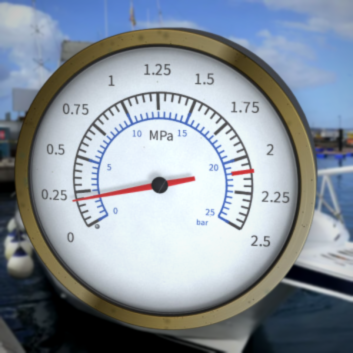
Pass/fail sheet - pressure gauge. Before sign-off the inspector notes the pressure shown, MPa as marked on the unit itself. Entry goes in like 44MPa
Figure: 0.2MPa
